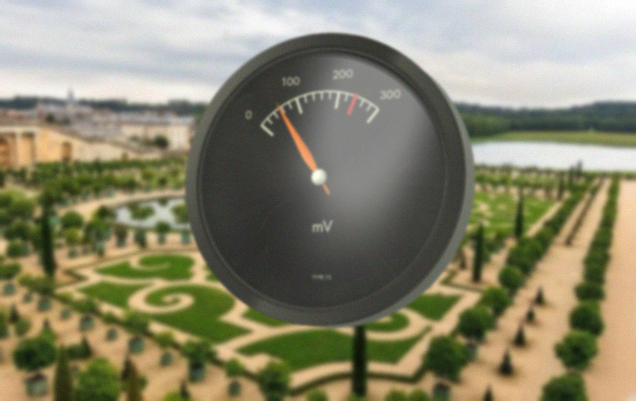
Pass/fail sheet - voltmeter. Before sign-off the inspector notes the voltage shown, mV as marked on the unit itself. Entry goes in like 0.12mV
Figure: 60mV
